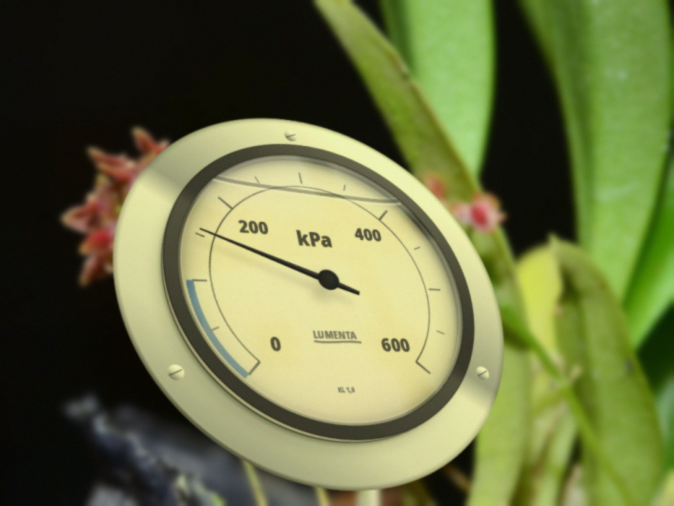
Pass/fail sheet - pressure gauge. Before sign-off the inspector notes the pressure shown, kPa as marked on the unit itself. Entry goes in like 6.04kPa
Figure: 150kPa
